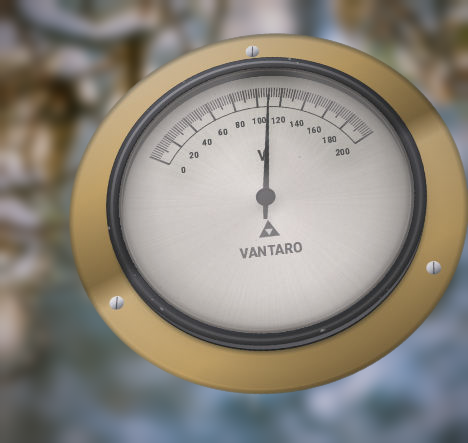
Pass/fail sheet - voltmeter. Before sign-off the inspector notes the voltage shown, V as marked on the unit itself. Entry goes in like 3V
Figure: 110V
